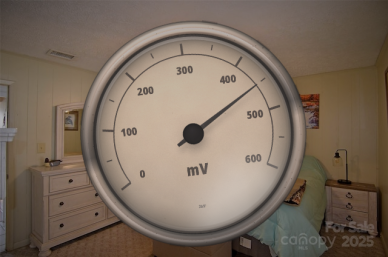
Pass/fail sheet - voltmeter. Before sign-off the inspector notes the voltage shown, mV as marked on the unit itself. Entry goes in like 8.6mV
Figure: 450mV
